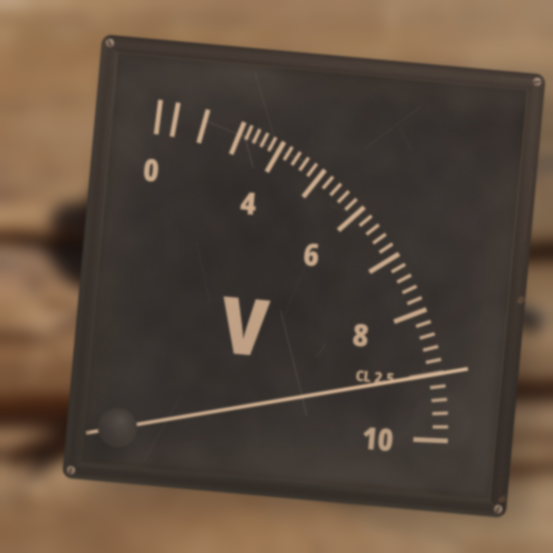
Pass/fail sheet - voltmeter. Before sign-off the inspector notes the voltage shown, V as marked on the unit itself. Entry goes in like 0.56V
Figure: 9V
